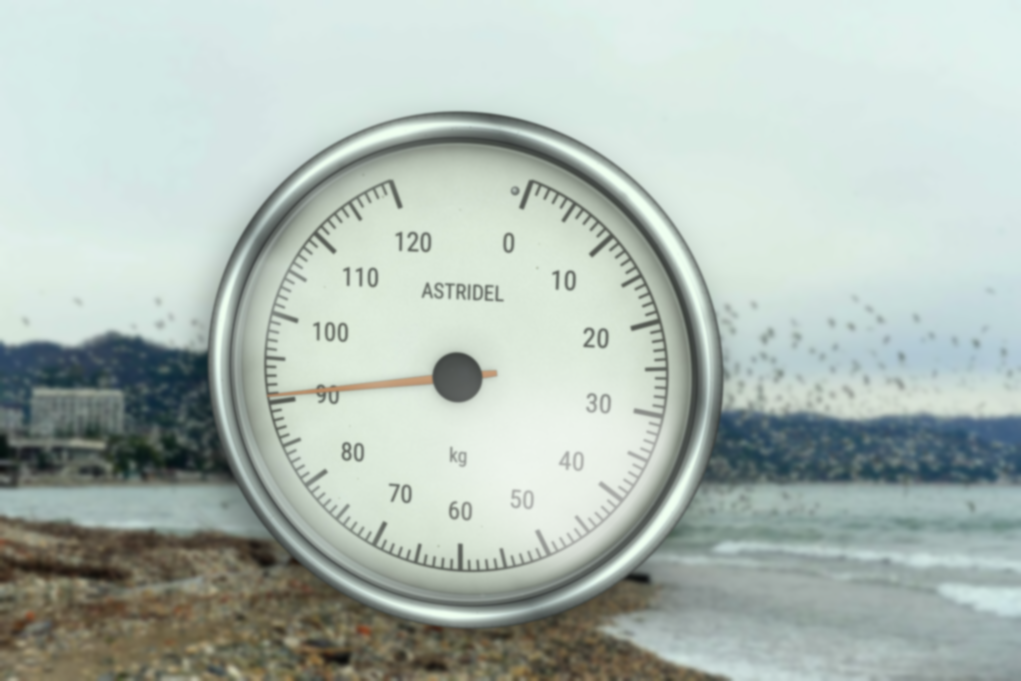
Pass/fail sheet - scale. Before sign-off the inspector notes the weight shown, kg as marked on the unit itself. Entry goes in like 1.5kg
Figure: 91kg
